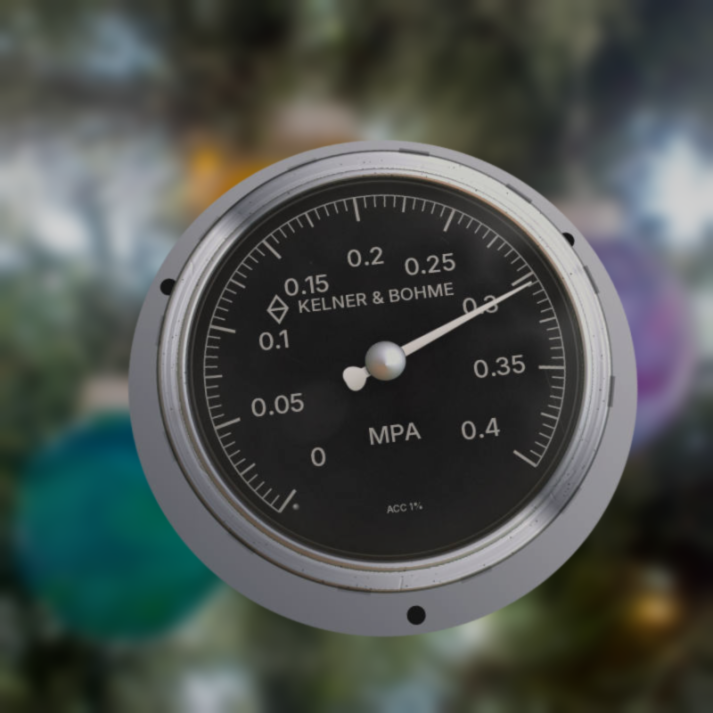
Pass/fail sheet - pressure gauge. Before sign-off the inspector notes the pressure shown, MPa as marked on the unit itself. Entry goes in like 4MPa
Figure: 0.305MPa
